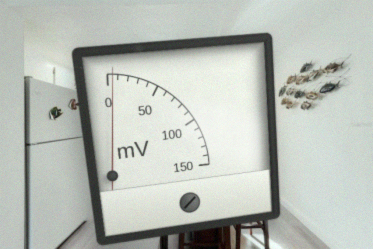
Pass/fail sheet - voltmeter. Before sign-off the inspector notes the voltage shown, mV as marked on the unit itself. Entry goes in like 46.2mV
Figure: 5mV
